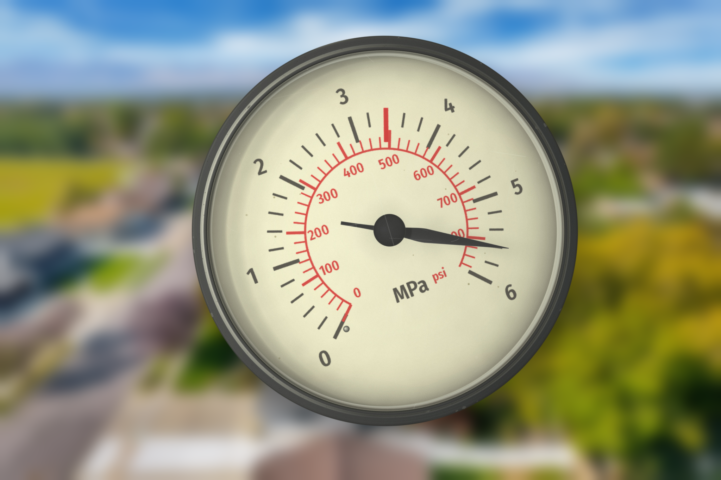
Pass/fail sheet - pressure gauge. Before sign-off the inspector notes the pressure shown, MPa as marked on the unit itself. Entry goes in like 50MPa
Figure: 5.6MPa
